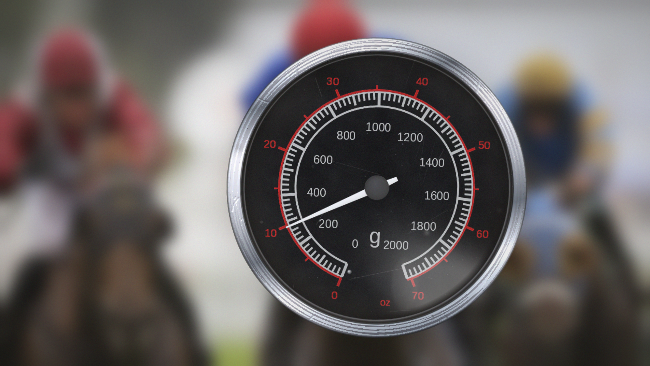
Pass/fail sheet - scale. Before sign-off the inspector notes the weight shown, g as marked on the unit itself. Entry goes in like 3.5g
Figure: 280g
